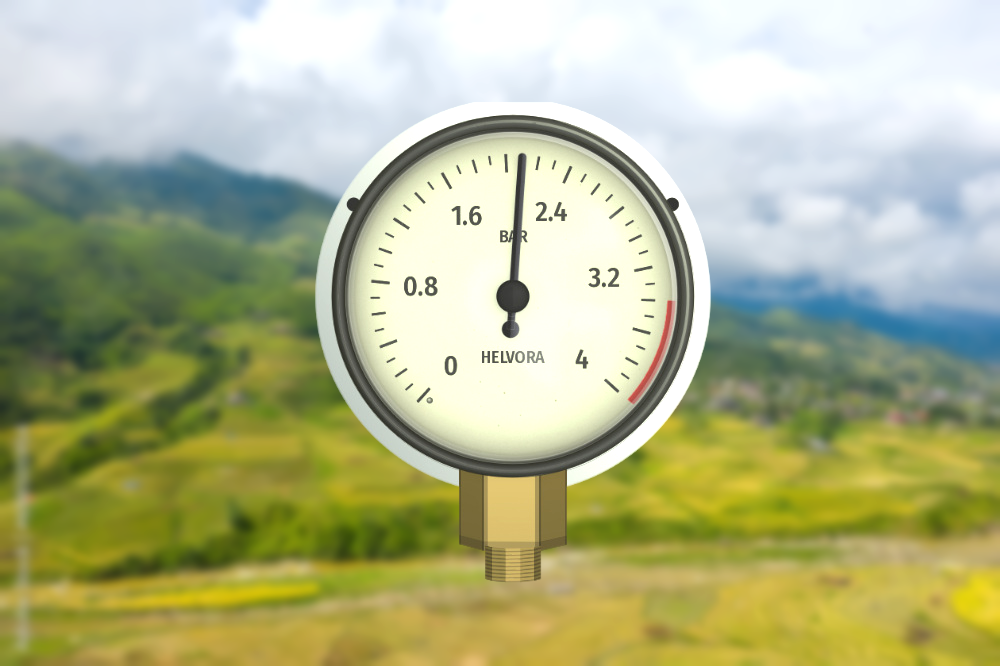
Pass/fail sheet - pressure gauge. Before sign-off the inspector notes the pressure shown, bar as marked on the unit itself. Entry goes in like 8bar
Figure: 2.1bar
